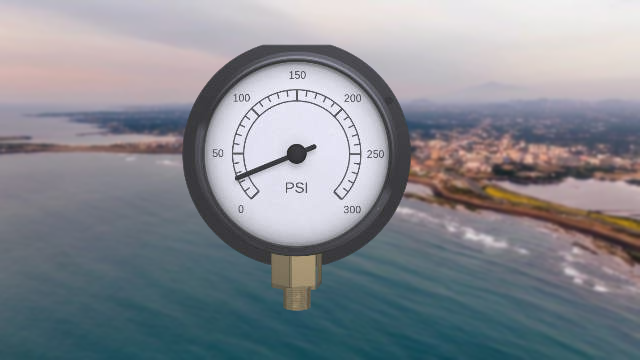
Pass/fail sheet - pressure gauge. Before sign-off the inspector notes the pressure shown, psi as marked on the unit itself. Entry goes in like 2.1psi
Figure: 25psi
